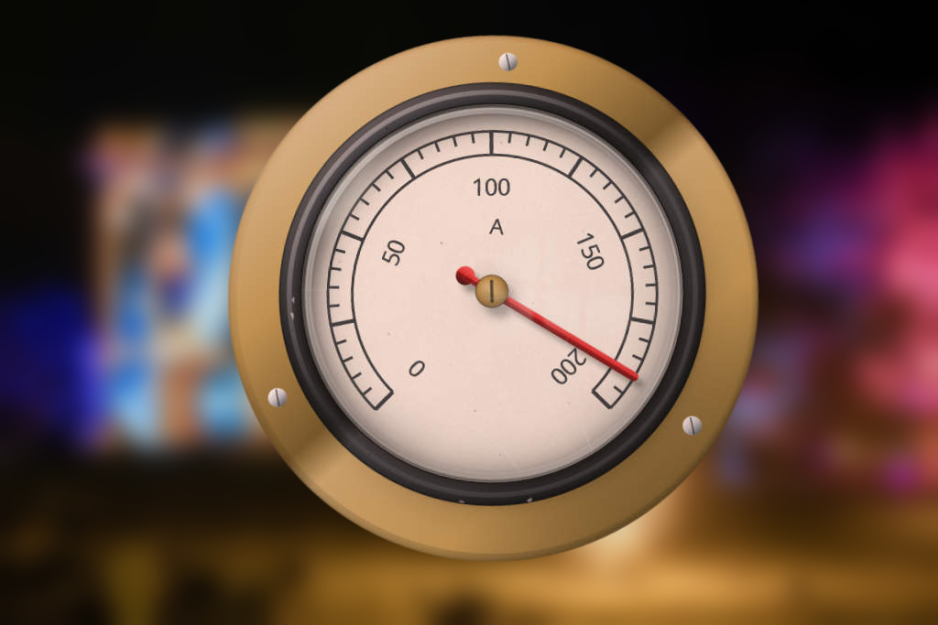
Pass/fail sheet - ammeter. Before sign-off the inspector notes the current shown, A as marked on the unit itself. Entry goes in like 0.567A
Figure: 190A
